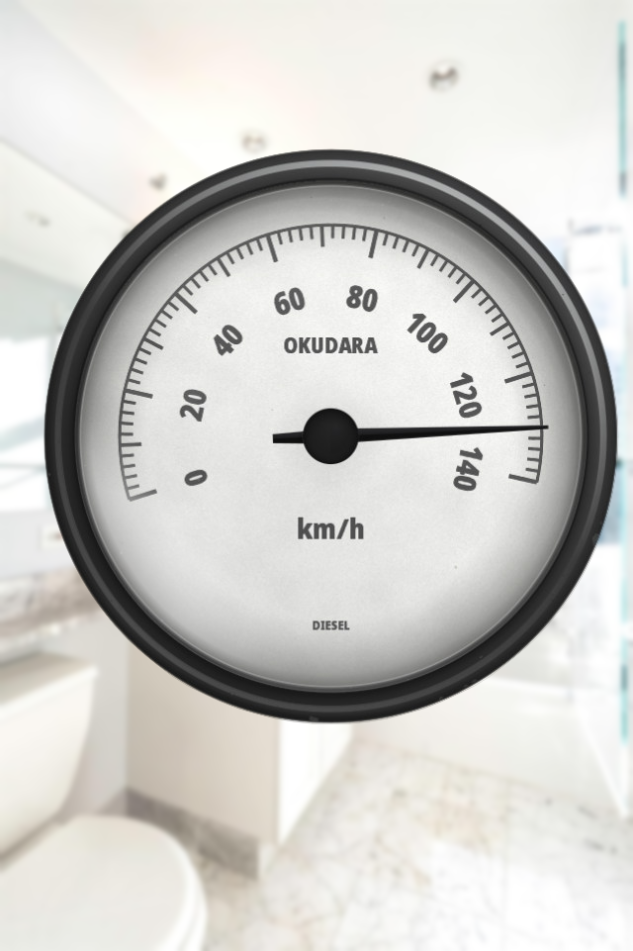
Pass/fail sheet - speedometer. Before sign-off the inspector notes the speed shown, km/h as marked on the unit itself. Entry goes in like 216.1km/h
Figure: 130km/h
